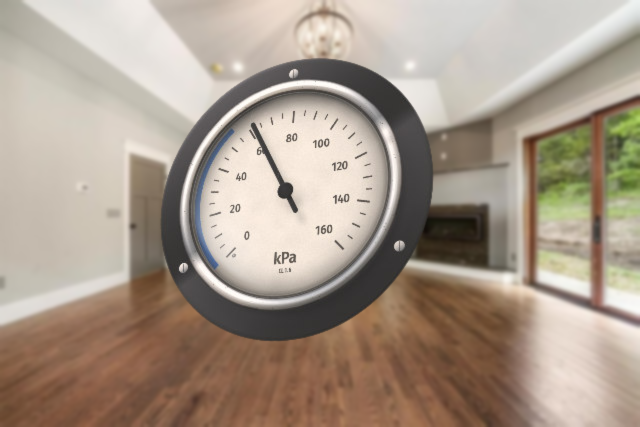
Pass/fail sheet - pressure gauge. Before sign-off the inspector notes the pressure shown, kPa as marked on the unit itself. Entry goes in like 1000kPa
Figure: 62.5kPa
